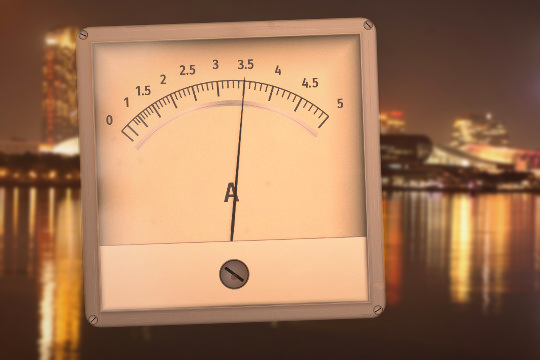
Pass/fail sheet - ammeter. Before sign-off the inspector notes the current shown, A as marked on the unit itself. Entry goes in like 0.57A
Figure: 3.5A
